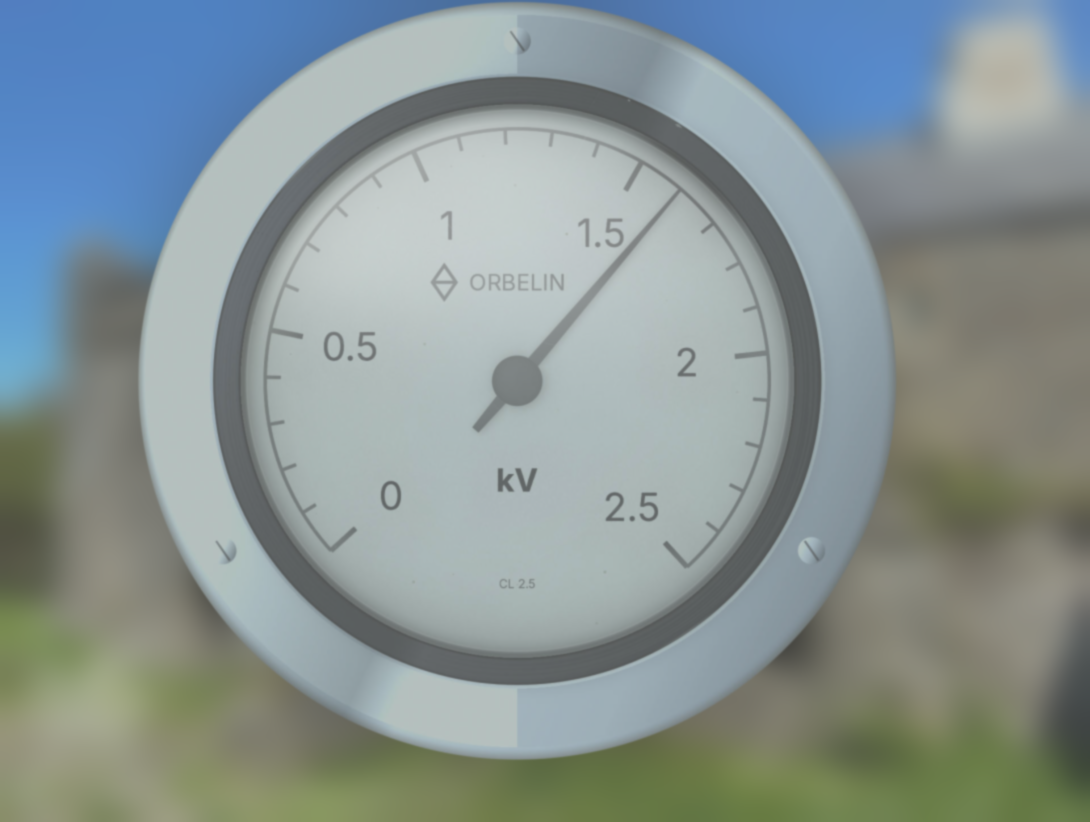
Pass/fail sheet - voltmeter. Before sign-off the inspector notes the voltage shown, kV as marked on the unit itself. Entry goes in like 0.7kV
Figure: 1.6kV
